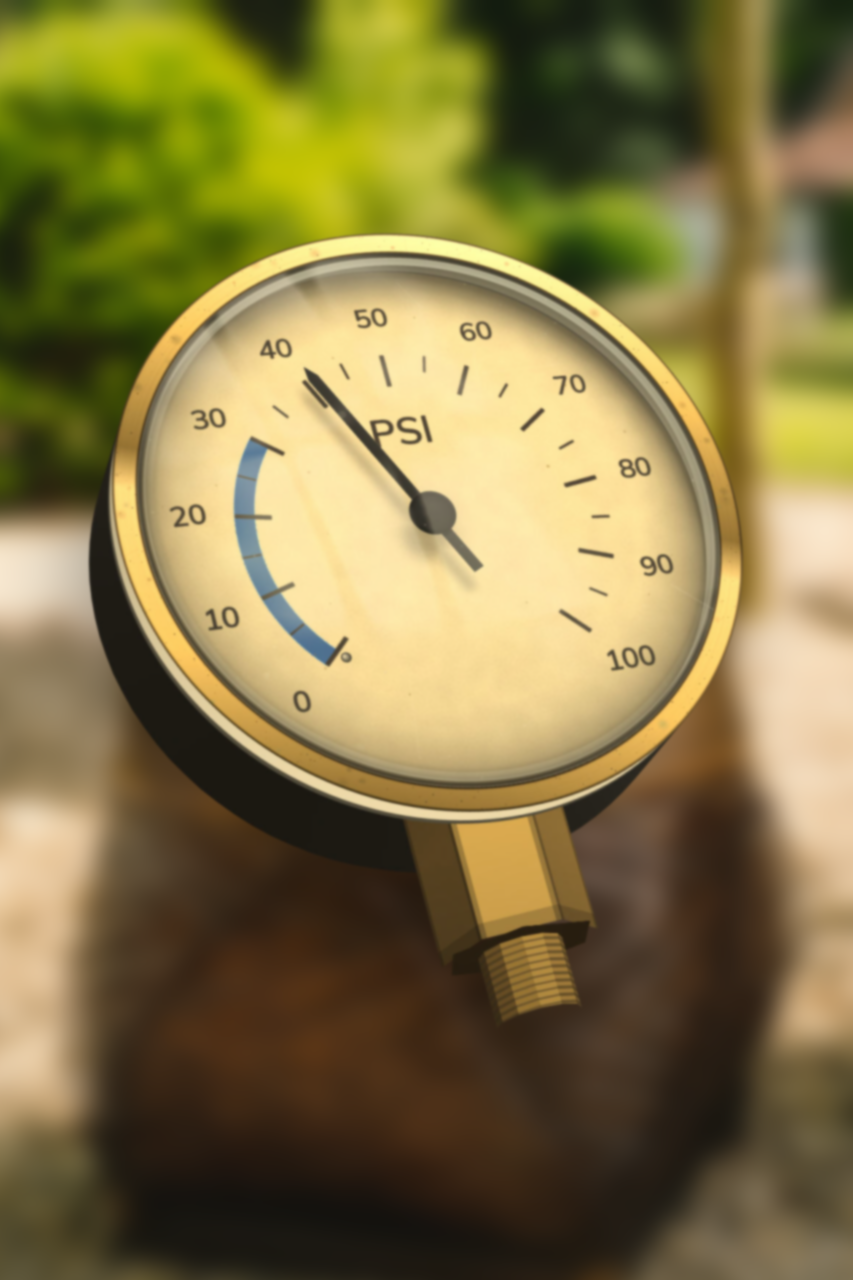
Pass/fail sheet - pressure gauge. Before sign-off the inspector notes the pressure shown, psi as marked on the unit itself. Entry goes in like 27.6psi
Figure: 40psi
